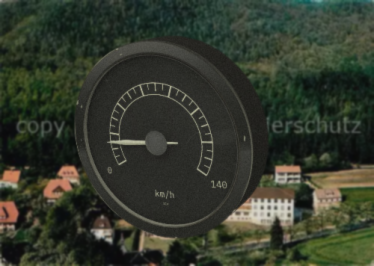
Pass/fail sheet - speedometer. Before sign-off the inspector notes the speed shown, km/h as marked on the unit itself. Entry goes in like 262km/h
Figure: 15km/h
